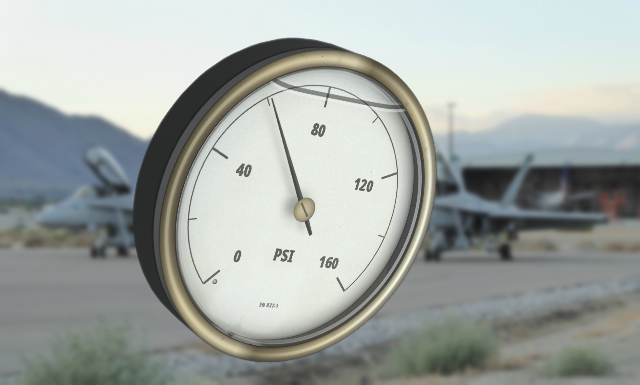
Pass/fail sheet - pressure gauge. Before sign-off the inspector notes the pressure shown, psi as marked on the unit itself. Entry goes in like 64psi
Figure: 60psi
